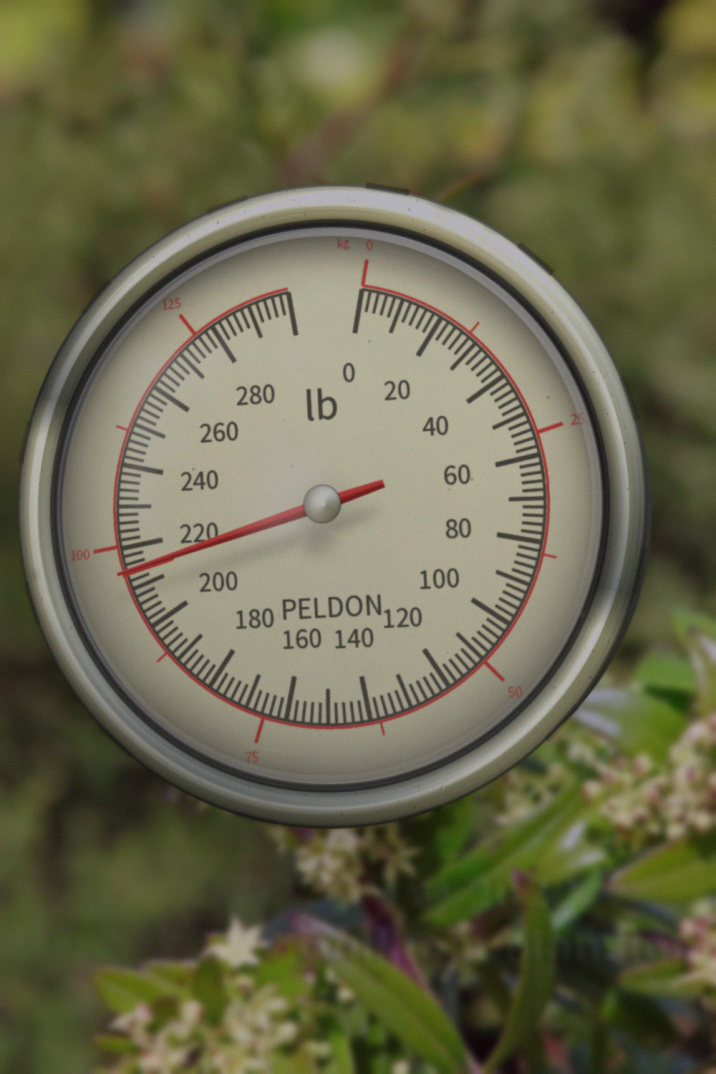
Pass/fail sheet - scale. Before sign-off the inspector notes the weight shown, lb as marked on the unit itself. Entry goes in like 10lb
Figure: 214lb
